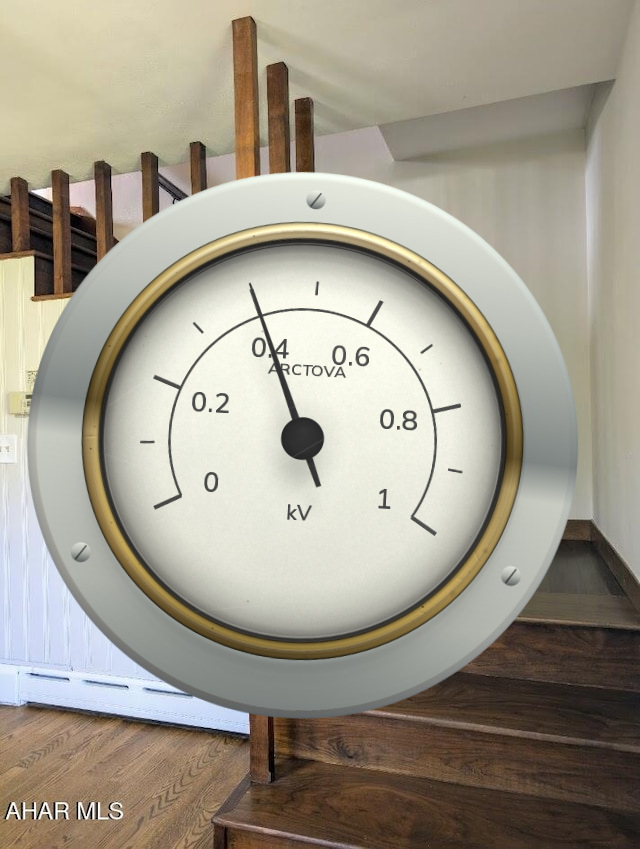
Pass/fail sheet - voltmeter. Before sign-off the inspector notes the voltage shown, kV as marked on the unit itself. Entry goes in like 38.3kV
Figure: 0.4kV
